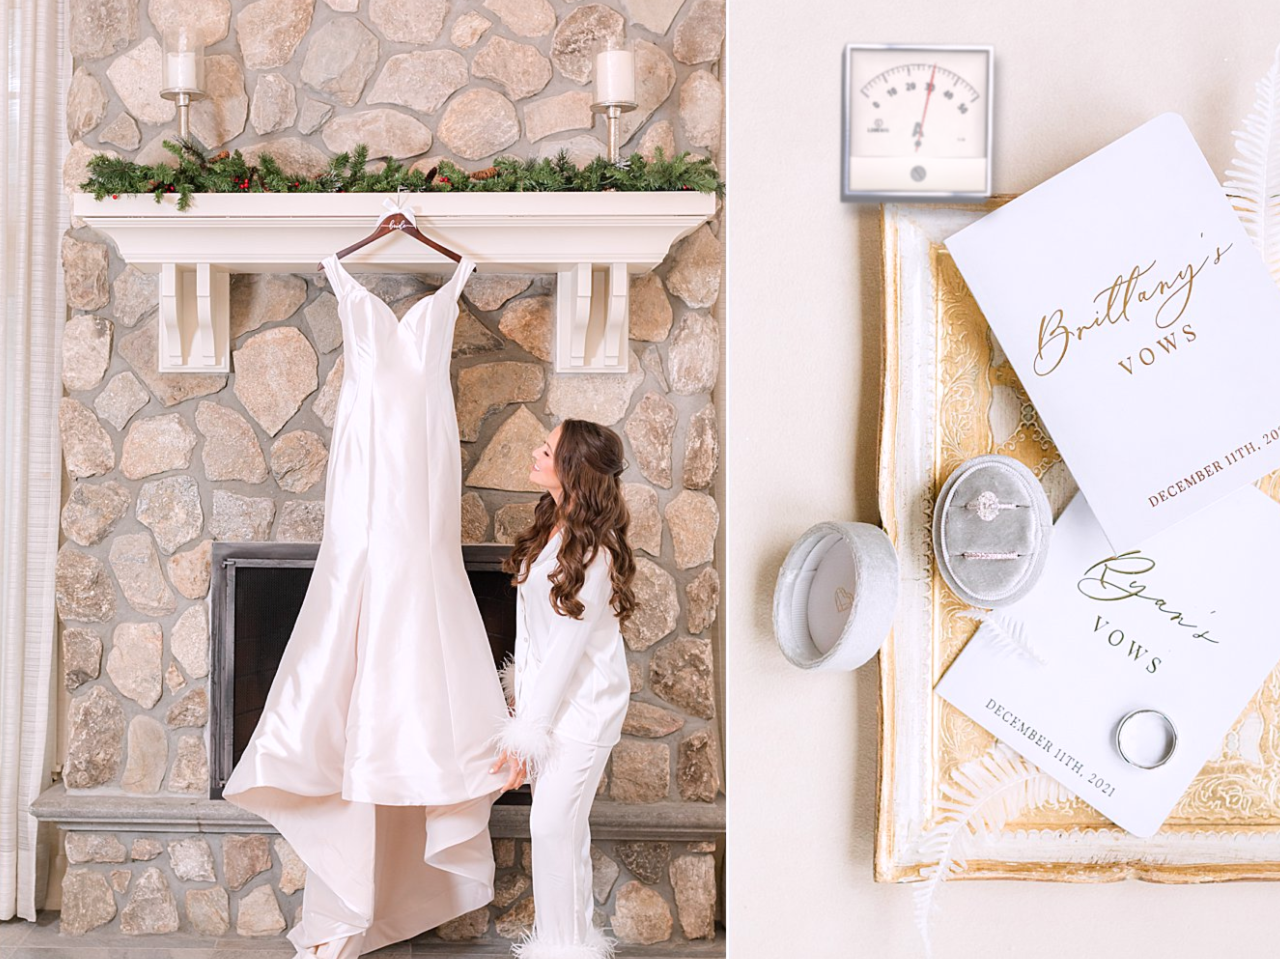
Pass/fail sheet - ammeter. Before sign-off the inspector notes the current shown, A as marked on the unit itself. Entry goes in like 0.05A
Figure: 30A
